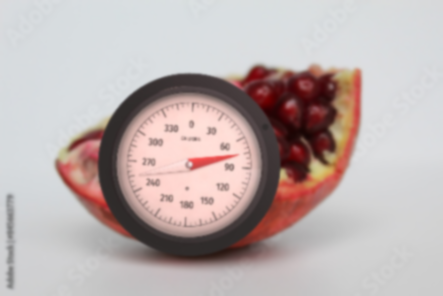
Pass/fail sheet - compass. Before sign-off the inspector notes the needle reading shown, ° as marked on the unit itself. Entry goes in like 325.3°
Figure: 75°
